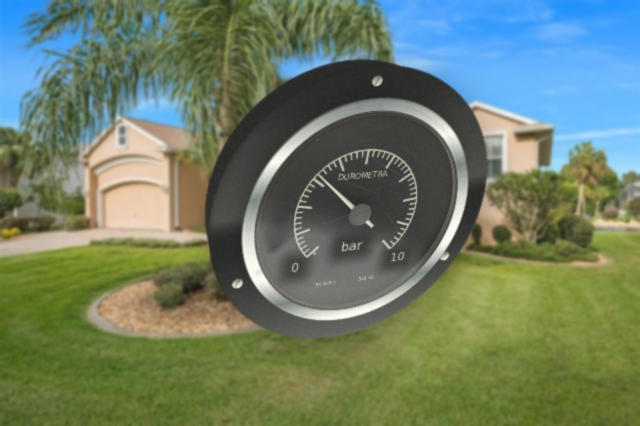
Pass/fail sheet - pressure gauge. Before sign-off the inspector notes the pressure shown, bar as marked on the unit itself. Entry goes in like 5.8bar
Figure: 3.2bar
